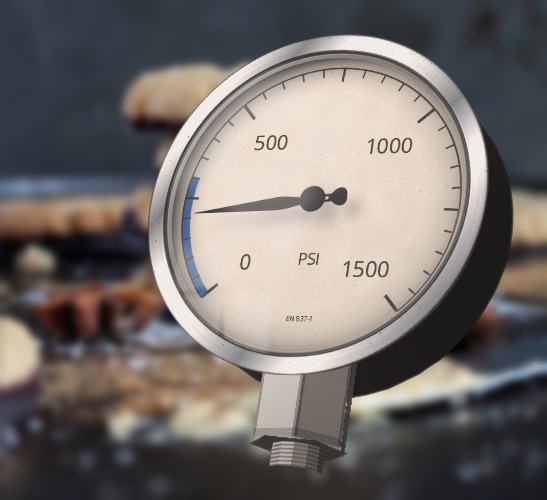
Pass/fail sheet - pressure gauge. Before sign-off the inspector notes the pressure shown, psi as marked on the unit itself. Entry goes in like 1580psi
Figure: 200psi
